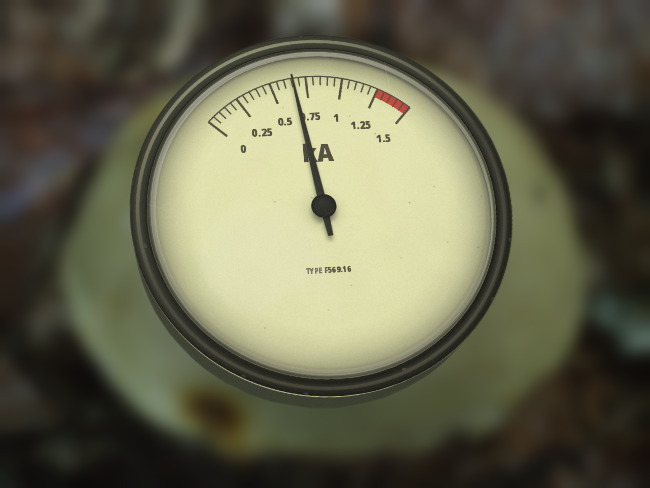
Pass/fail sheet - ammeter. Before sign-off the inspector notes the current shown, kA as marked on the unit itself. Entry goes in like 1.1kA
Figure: 0.65kA
